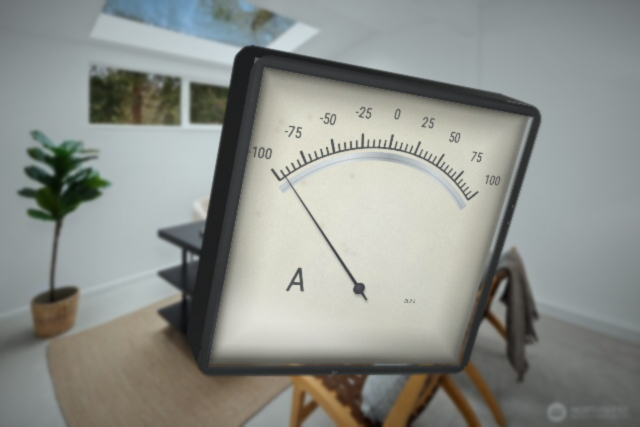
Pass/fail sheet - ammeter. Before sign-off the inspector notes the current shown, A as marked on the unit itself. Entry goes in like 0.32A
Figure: -95A
